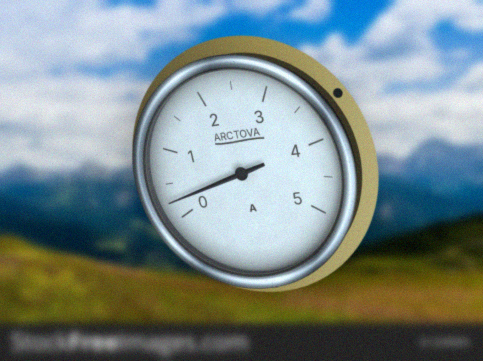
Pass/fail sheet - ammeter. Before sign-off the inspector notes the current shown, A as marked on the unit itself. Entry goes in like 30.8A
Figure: 0.25A
